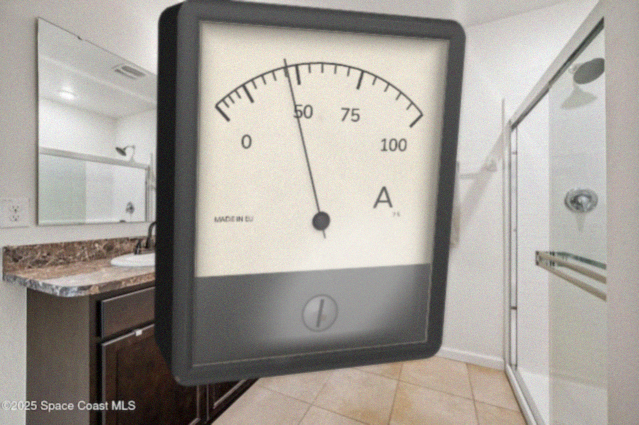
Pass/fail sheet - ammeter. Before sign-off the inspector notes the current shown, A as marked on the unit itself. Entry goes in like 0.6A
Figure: 45A
